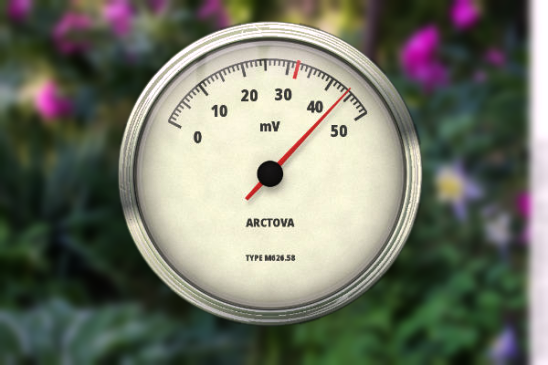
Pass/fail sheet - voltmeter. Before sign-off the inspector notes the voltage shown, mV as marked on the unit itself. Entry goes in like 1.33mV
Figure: 44mV
